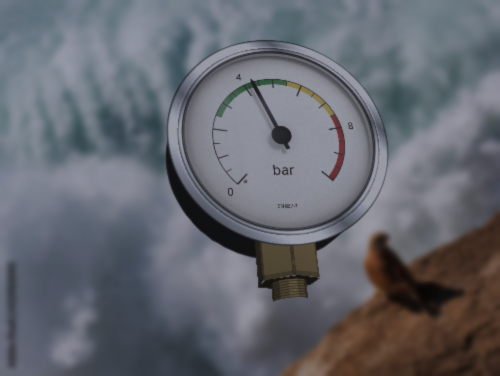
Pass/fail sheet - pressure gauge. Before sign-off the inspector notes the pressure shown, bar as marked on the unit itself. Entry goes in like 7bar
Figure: 4.25bar
